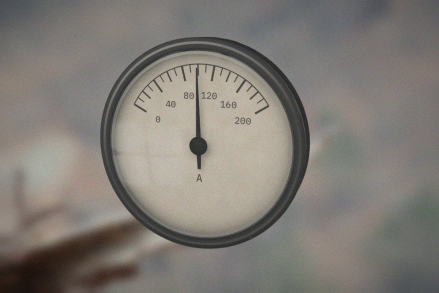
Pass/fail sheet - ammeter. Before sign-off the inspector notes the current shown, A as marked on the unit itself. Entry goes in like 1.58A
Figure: 100A
